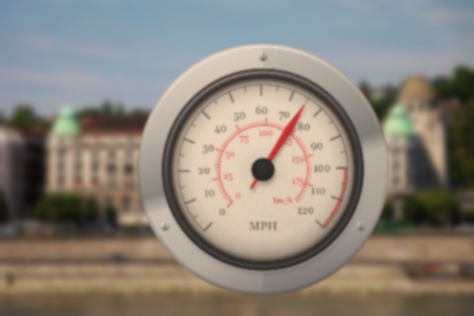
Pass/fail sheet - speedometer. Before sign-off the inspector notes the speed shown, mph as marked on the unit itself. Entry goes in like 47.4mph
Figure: 75mph
